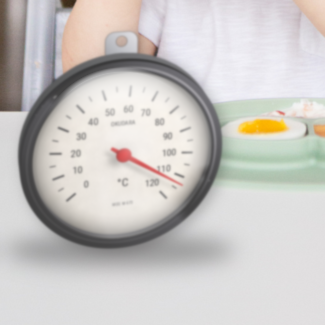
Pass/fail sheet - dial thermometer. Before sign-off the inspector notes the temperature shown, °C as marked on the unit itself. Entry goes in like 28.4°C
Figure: 112.5°C
